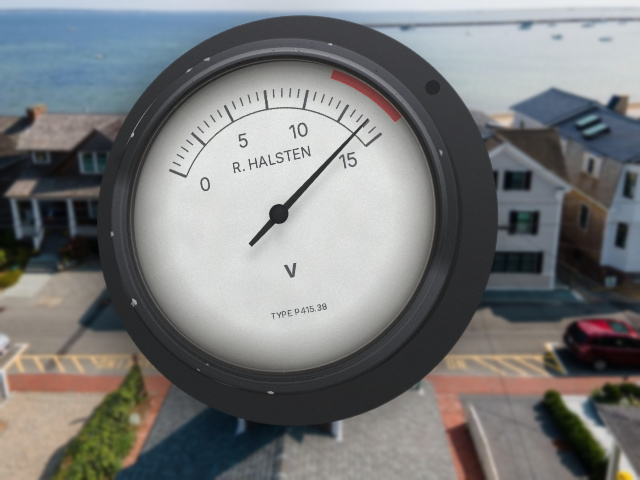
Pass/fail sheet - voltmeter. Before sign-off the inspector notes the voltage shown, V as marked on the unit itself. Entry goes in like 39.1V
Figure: 14V
